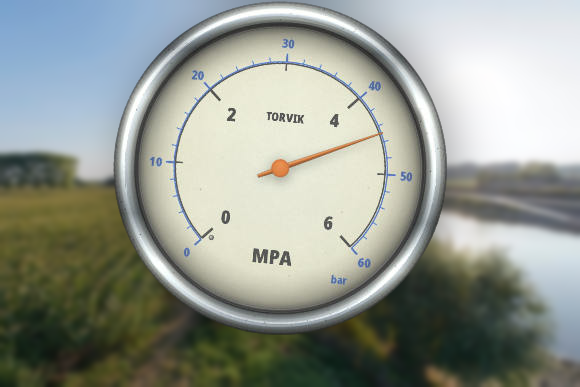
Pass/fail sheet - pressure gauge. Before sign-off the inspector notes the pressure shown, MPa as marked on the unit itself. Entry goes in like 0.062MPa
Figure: 4.5MPa
